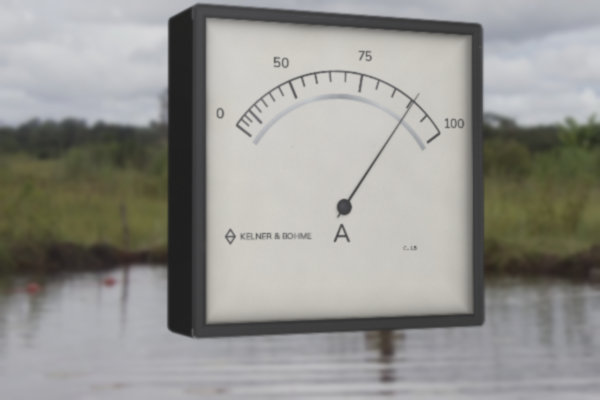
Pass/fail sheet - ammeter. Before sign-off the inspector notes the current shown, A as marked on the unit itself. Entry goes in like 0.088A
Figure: 90A
